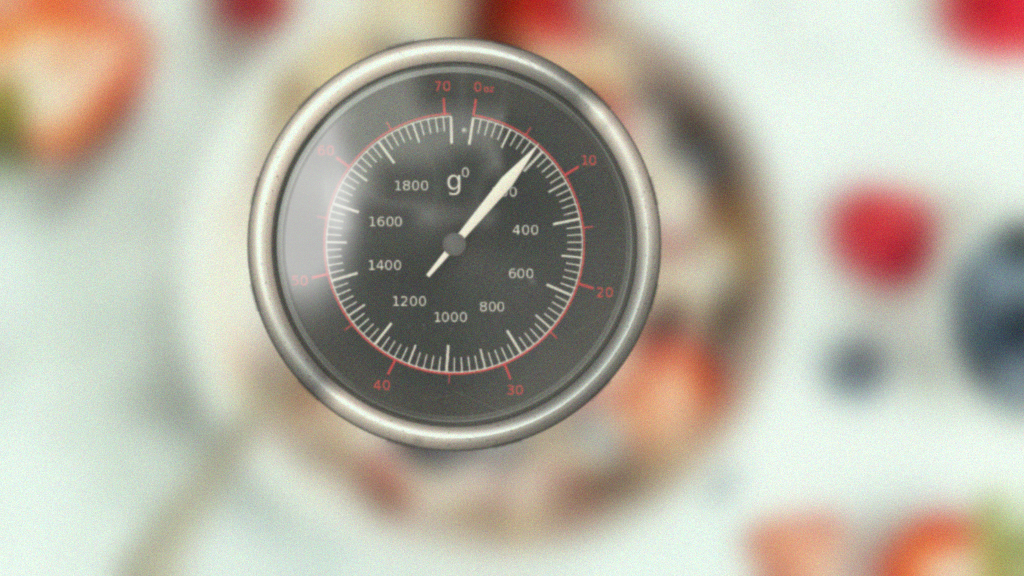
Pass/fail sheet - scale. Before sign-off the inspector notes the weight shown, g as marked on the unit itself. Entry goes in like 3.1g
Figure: 180g
